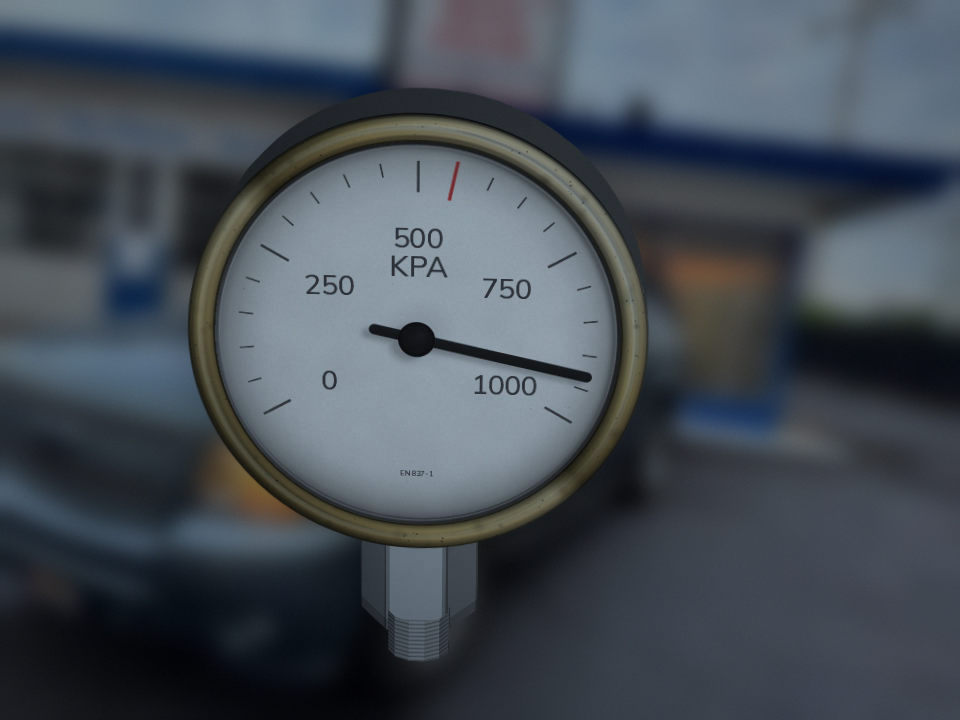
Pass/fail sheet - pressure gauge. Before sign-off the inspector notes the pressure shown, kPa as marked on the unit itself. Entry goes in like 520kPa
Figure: 925kPa
